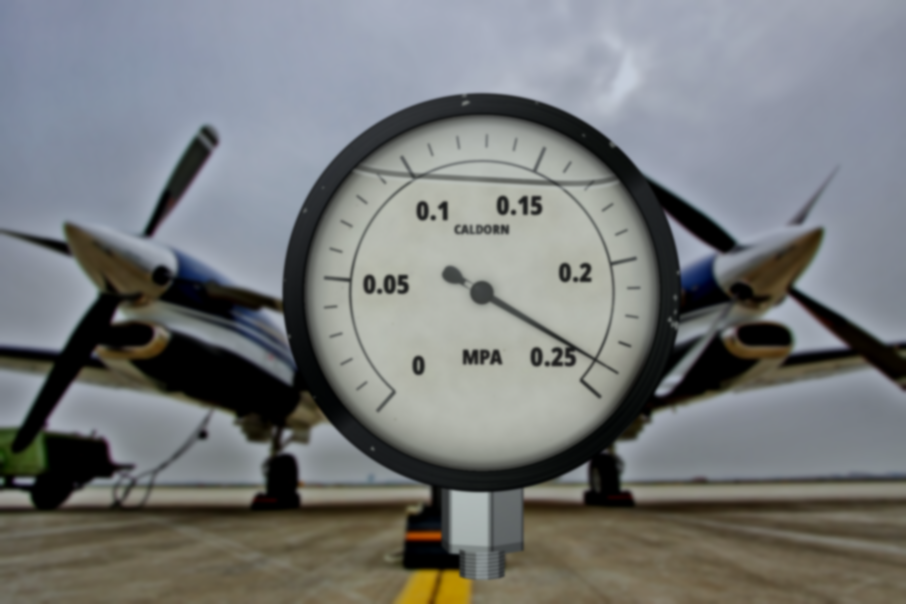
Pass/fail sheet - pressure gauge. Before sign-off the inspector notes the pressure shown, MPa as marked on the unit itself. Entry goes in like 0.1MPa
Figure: 0.24MPa
